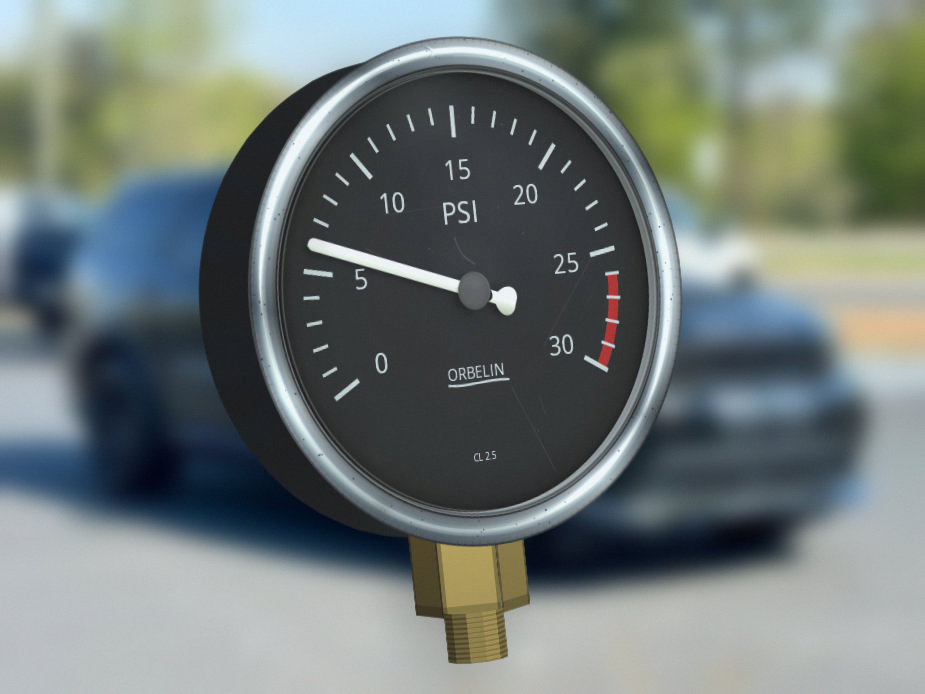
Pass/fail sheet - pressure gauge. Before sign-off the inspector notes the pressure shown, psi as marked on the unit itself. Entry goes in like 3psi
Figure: 6psi
